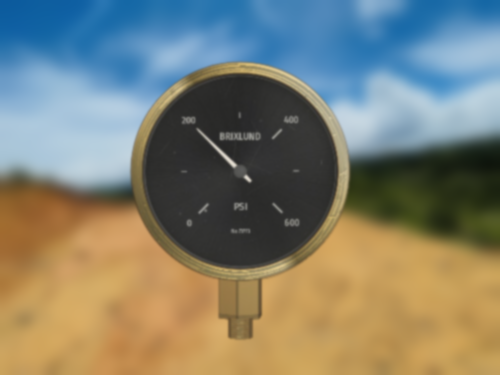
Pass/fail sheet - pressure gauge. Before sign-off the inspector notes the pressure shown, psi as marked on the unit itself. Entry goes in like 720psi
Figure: 200psi
